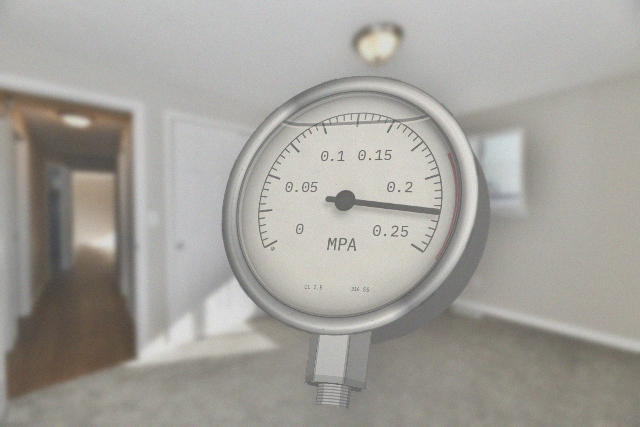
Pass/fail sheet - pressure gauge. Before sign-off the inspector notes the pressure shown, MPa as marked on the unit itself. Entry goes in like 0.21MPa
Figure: 0.225MPa
